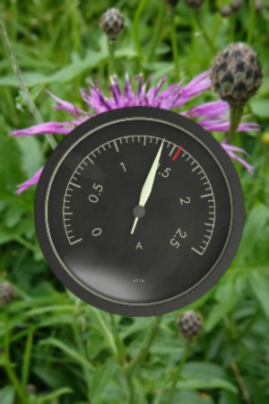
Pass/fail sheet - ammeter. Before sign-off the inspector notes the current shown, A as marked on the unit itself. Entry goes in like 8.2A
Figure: 1.4A
